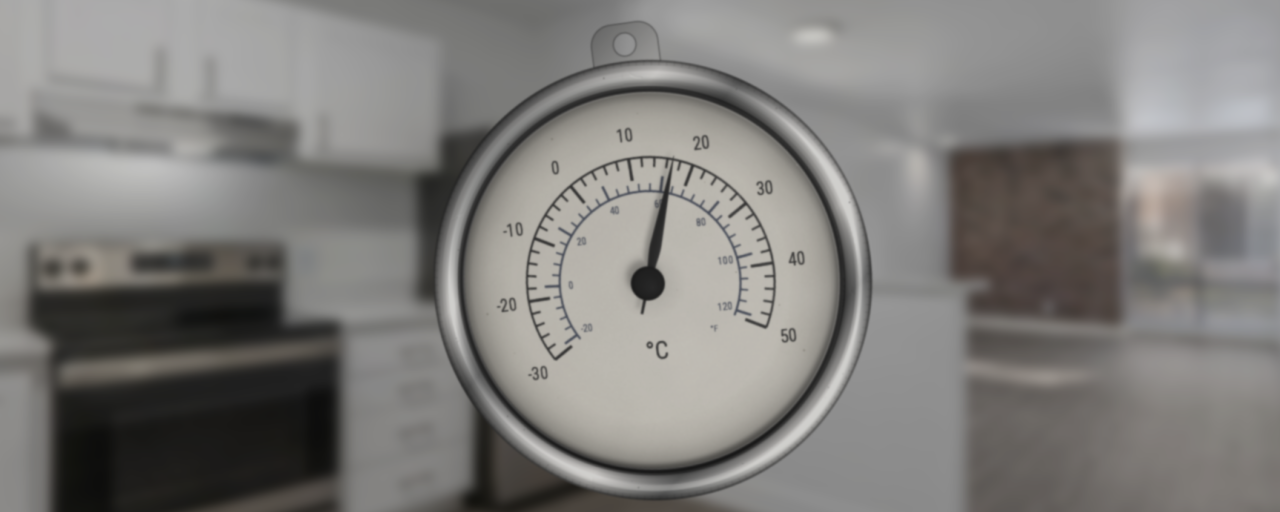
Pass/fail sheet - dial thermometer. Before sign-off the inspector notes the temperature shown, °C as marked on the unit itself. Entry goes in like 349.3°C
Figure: 17°C
